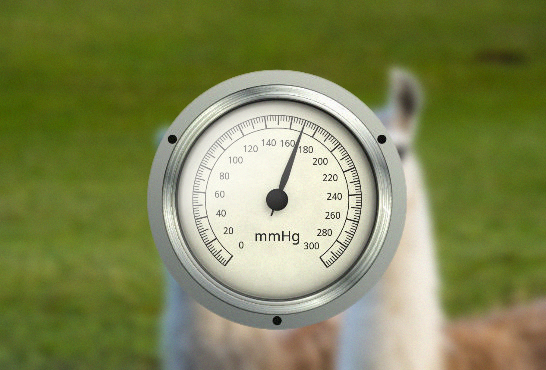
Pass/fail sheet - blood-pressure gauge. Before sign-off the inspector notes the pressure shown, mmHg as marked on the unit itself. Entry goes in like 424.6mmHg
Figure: 170mmHg
